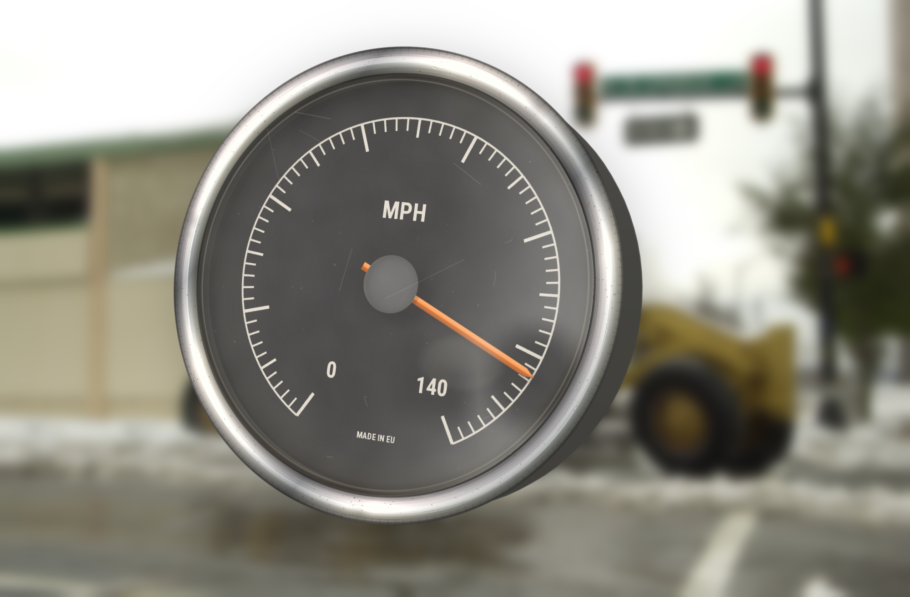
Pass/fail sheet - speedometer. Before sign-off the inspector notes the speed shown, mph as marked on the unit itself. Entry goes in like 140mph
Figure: 123mph
